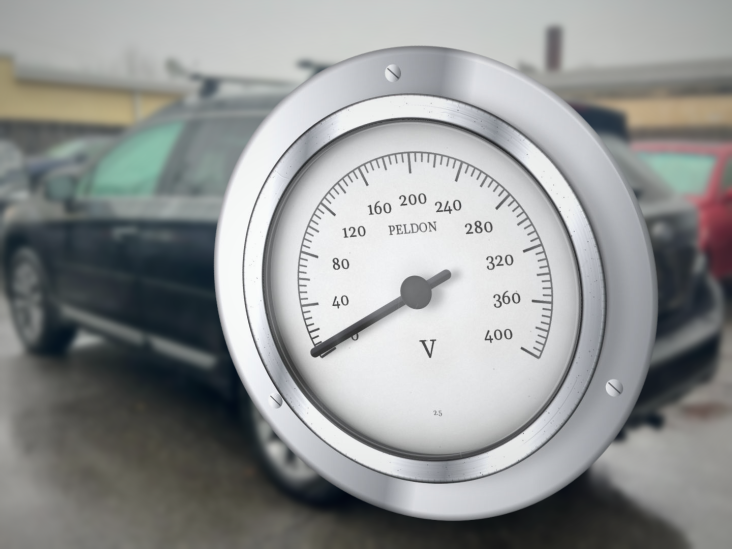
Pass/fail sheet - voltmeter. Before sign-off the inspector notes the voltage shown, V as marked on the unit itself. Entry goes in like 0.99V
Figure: 5V
